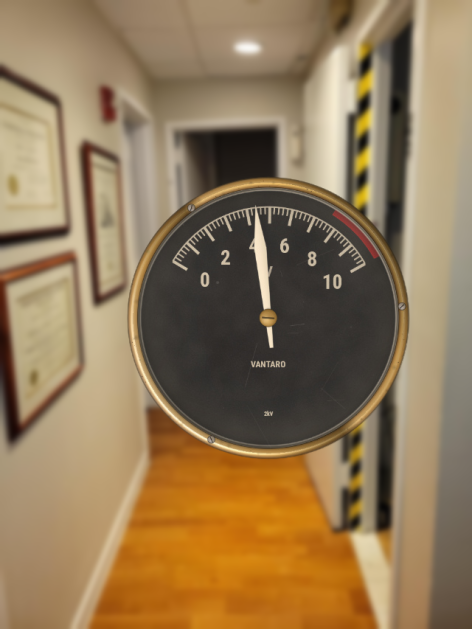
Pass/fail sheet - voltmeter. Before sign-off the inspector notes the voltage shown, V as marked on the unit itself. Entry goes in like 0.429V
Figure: 4.4V
